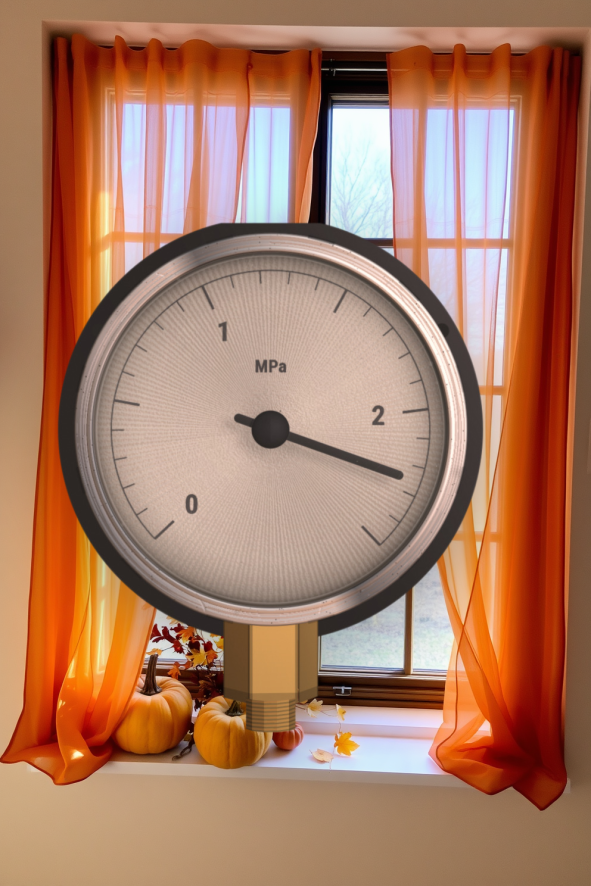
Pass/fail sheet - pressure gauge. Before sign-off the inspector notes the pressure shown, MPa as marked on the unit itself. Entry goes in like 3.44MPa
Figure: 2.25MPa
